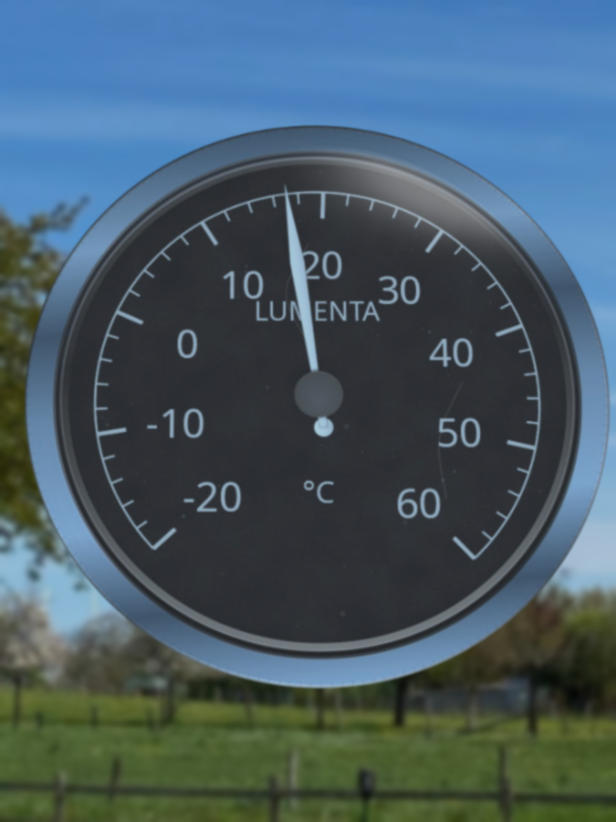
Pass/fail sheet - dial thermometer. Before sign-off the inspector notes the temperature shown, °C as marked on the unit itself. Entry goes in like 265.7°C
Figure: 17°C
